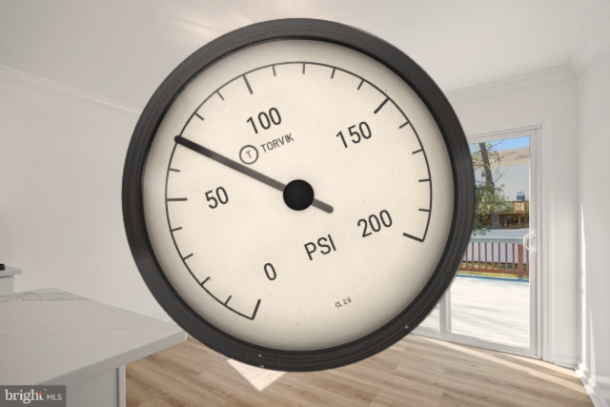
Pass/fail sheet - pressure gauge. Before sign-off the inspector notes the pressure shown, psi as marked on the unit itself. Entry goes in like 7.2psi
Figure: 70psi
